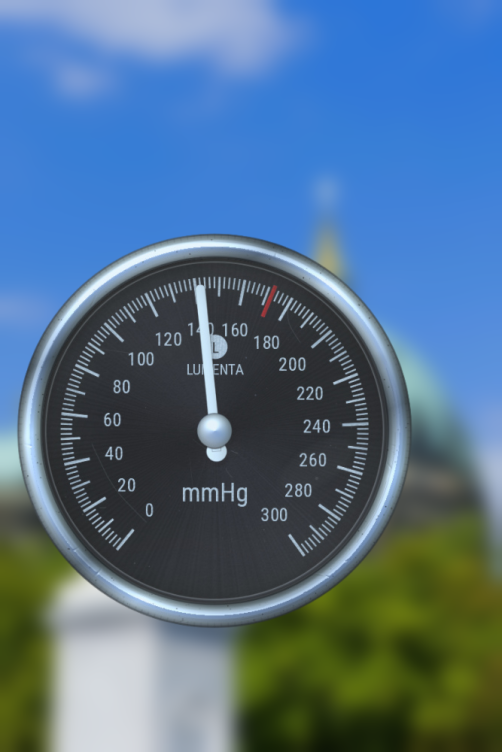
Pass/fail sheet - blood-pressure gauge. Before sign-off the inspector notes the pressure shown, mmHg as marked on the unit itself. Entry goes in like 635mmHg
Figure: 142mmHg
